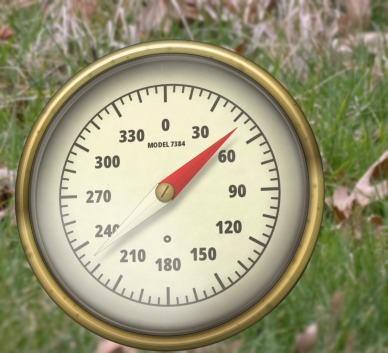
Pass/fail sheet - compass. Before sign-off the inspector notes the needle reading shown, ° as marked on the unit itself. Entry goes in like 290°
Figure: 50°
